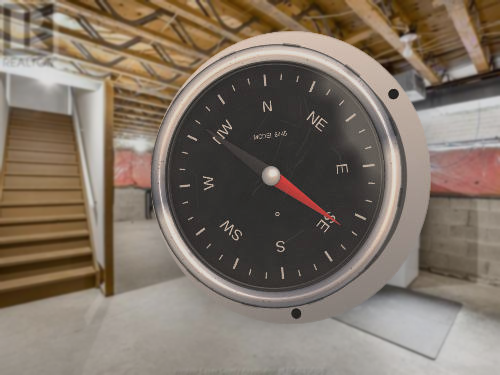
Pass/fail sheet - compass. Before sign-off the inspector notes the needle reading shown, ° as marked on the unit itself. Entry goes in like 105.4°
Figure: 130°
